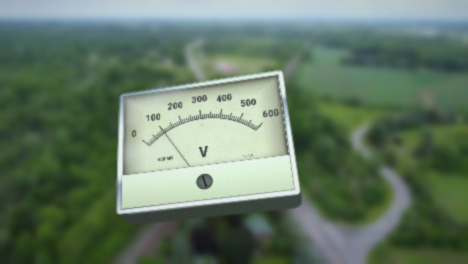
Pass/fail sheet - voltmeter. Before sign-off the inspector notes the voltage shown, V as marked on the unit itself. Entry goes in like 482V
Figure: 100V
